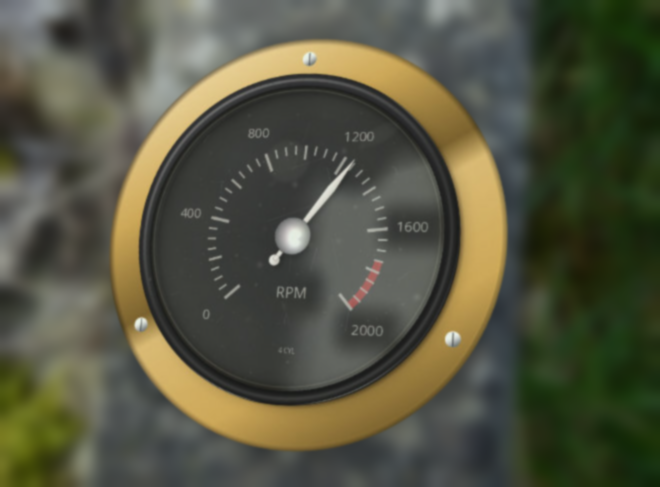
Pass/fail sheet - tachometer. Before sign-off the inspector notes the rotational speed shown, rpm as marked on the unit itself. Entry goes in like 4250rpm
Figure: 1250rpm
